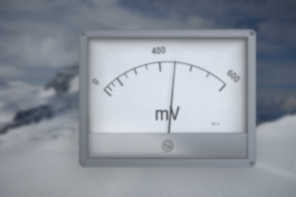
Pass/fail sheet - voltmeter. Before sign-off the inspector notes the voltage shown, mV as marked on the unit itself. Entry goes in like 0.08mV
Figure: 450mV
